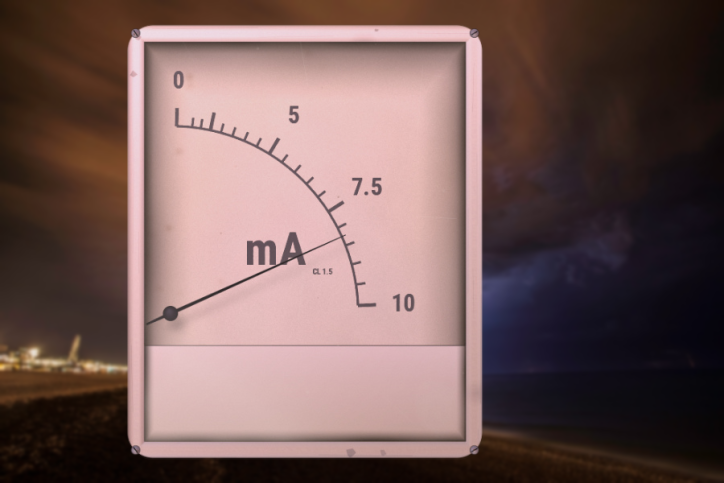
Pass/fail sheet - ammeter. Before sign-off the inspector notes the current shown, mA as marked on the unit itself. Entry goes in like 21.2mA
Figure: 8.25mA
